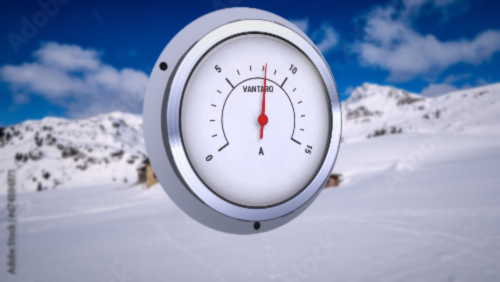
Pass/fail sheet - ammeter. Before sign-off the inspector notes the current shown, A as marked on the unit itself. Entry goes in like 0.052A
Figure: 8A
